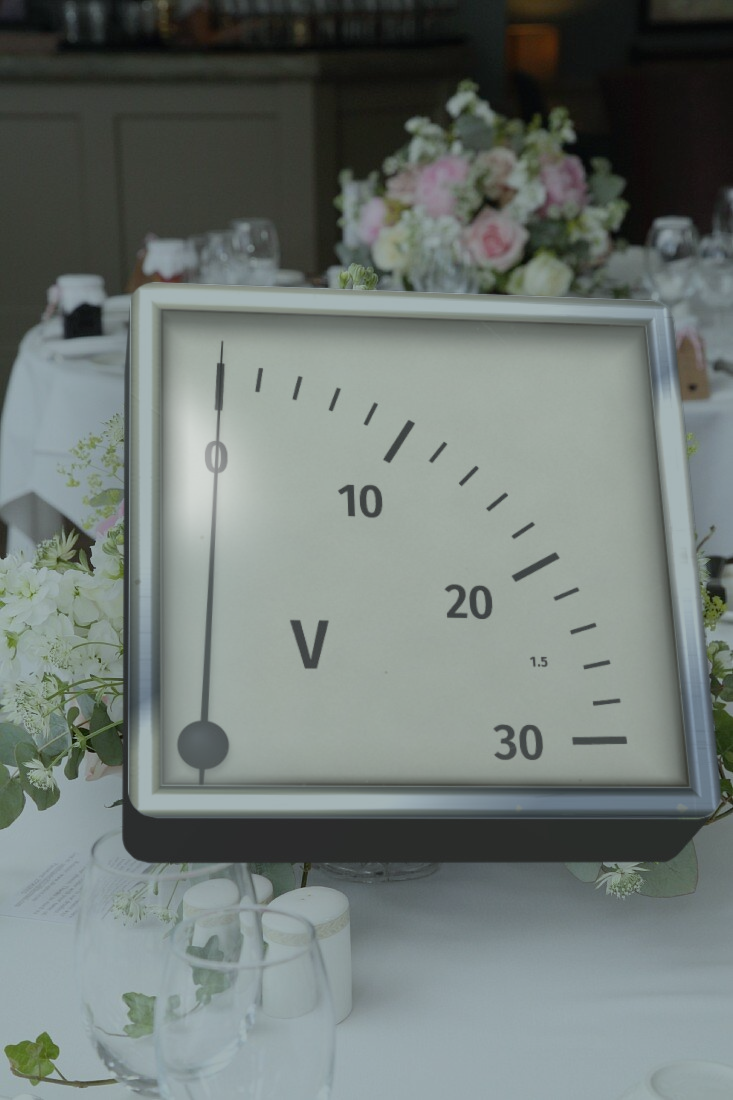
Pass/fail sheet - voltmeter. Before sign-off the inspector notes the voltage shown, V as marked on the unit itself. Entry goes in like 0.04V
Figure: 0V
